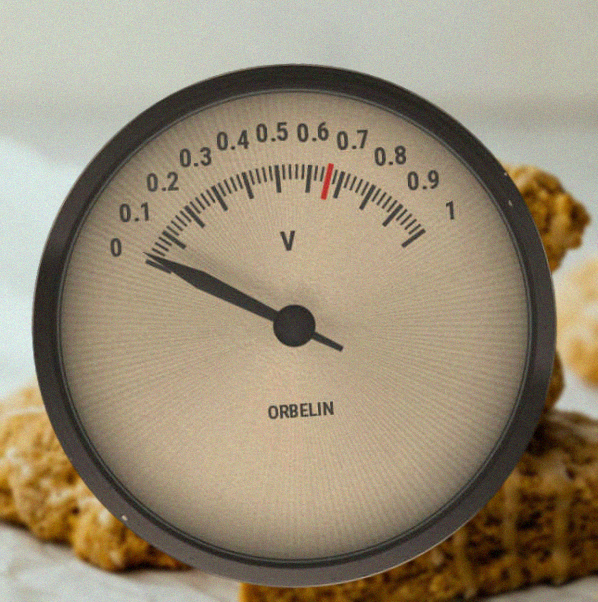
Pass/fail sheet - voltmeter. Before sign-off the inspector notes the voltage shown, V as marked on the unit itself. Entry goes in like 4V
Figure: 0.02V
